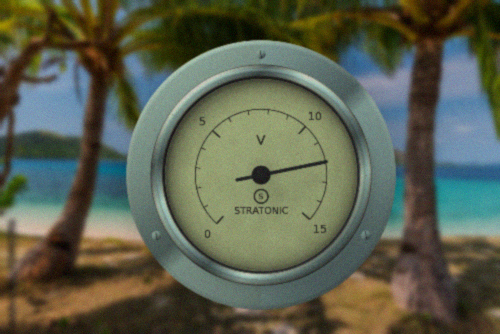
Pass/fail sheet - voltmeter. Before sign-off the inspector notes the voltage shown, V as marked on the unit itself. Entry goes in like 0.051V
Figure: 12V
